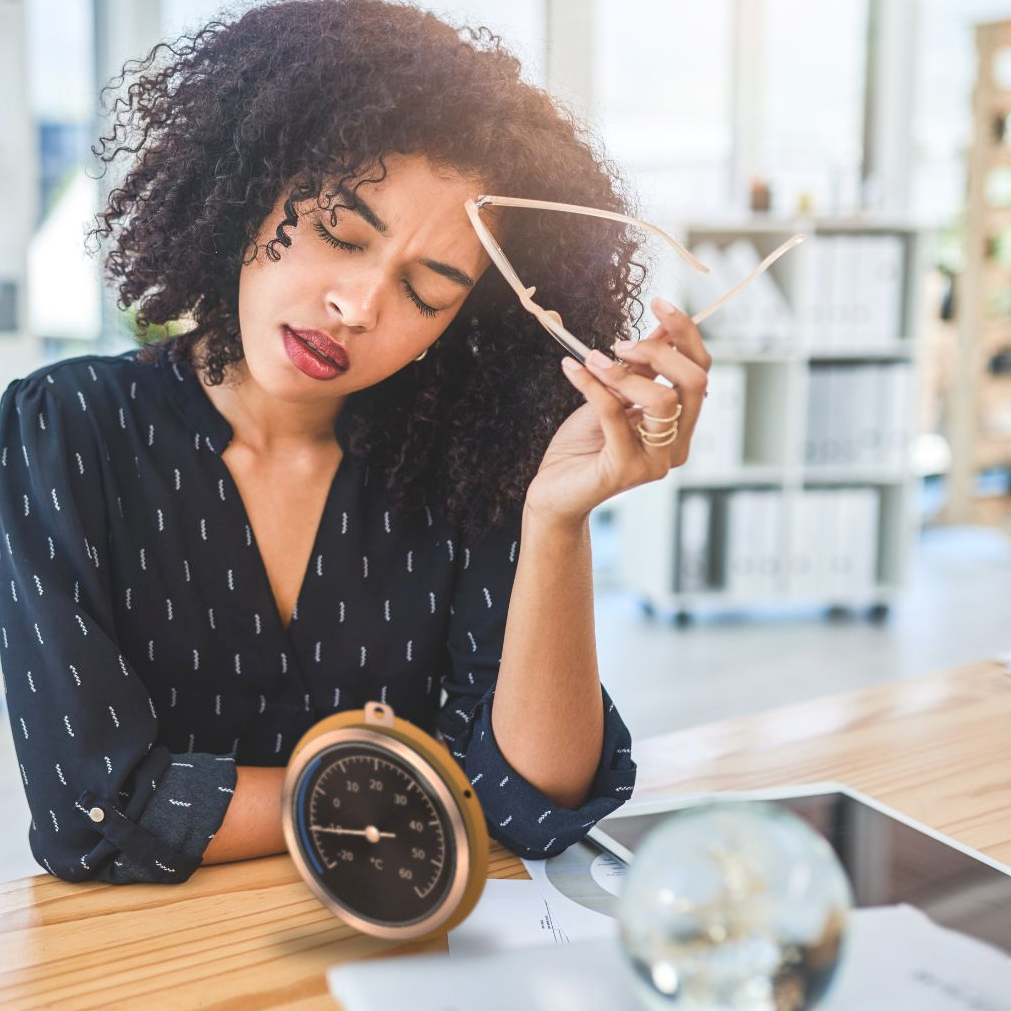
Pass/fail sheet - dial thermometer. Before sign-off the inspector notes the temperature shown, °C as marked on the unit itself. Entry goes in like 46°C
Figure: -10°C
